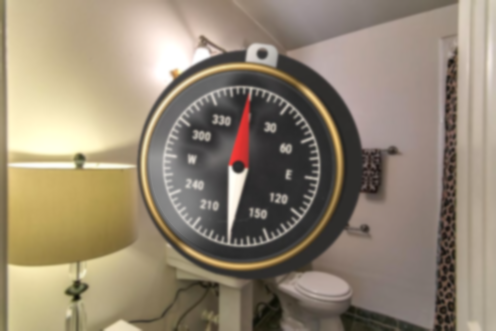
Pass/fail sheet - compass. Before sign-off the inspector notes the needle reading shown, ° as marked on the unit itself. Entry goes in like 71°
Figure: 0°
